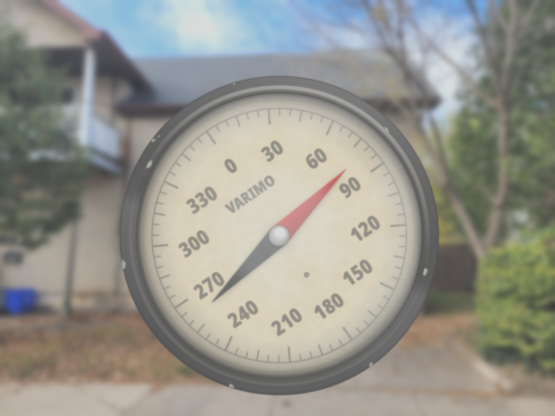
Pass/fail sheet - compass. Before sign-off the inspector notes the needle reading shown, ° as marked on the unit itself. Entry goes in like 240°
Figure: 80°
